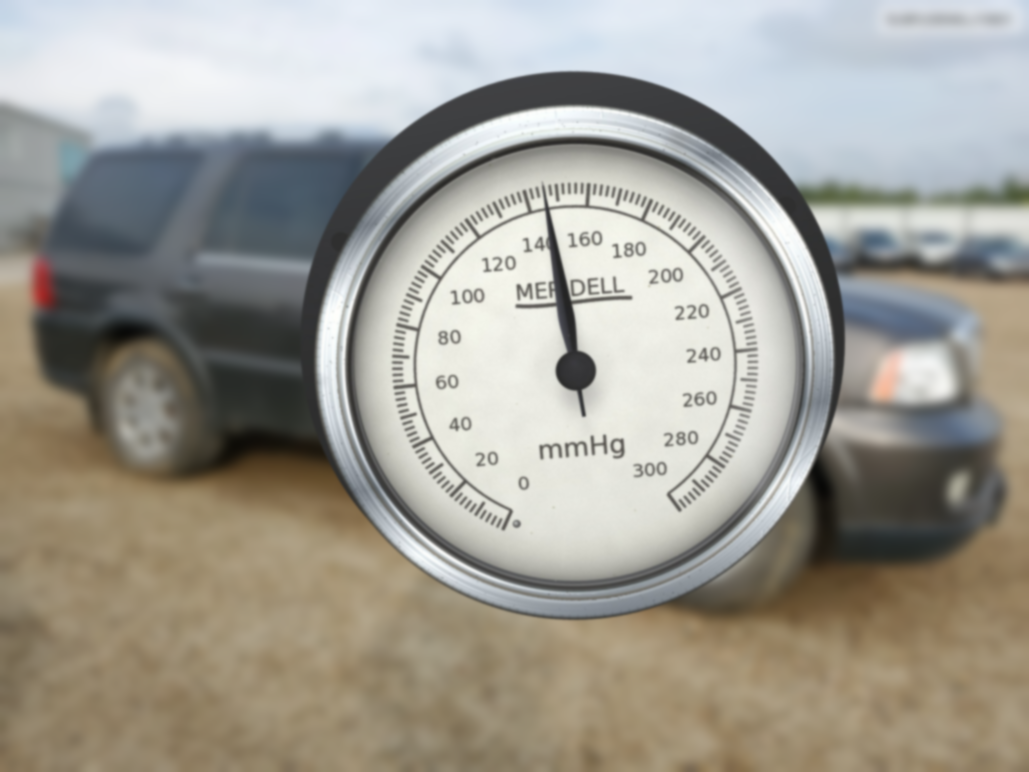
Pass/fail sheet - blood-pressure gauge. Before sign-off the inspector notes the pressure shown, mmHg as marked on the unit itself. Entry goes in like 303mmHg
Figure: 146mmHg
